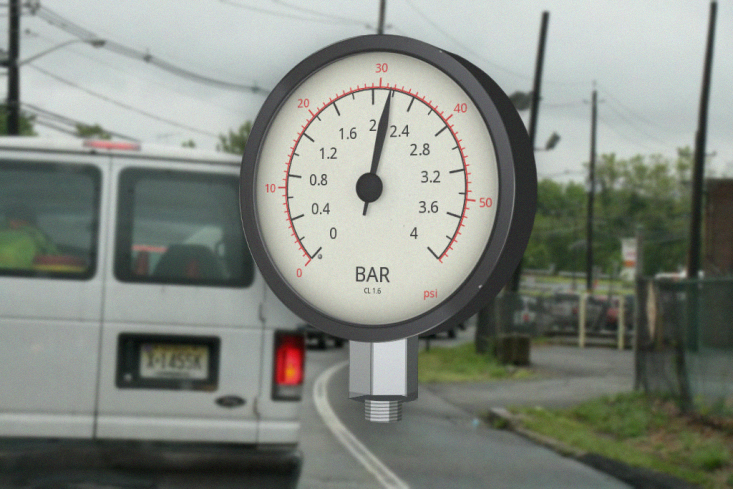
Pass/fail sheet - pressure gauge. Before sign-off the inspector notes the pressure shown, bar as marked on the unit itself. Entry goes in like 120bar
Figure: 2.2bar
